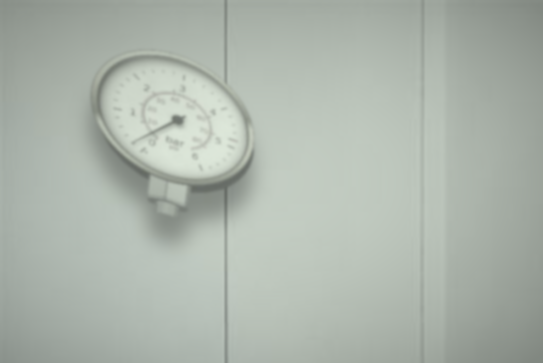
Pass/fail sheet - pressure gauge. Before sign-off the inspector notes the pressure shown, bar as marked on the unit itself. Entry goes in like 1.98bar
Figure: 0.2bar
